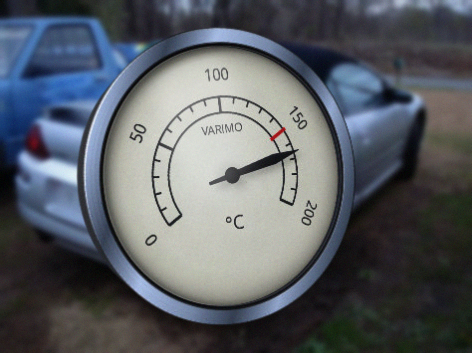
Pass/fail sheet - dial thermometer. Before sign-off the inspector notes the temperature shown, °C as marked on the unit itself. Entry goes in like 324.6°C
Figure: 165°C
